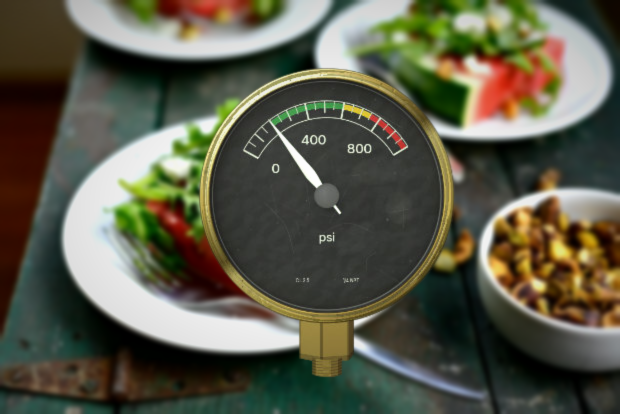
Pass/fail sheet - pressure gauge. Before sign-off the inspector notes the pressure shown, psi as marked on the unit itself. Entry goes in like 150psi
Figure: 200psi
